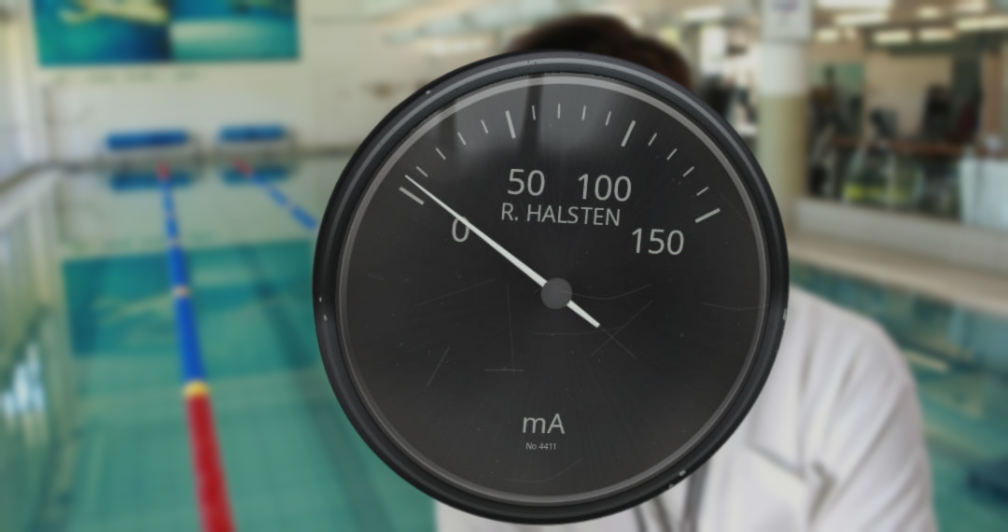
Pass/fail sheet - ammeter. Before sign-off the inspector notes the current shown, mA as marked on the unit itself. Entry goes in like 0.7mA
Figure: 5mA
